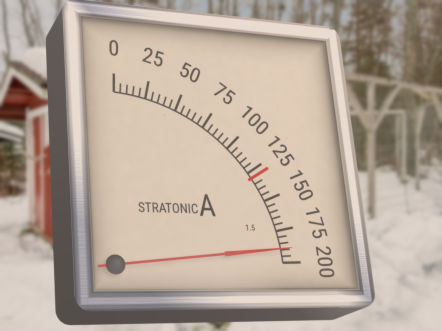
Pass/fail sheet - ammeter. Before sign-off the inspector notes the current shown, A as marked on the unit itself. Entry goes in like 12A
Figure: 190A
